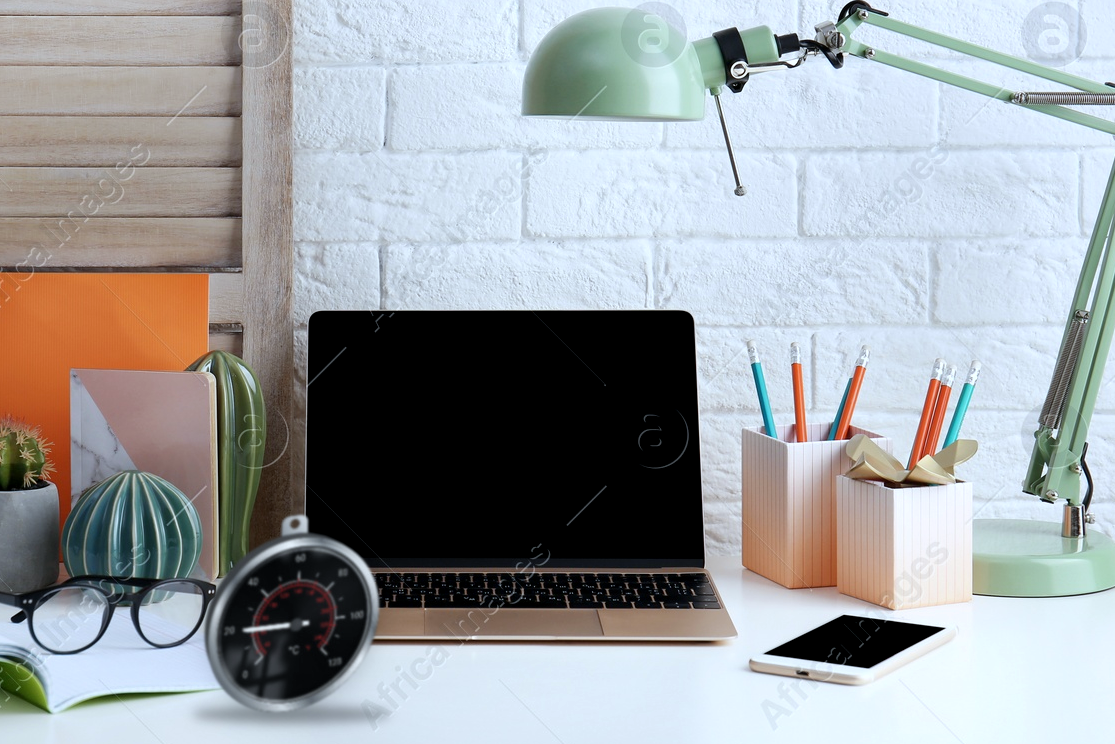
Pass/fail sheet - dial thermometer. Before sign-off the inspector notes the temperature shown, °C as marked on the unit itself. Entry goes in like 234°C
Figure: 20°C
